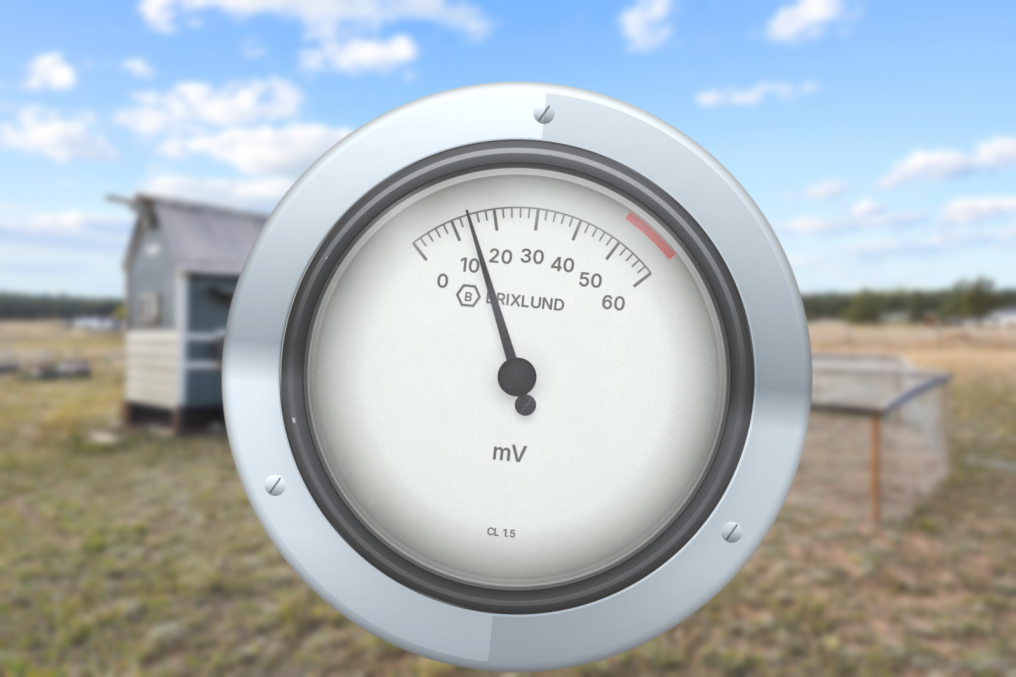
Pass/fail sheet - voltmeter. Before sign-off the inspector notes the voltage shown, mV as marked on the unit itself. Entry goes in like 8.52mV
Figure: 14mV
